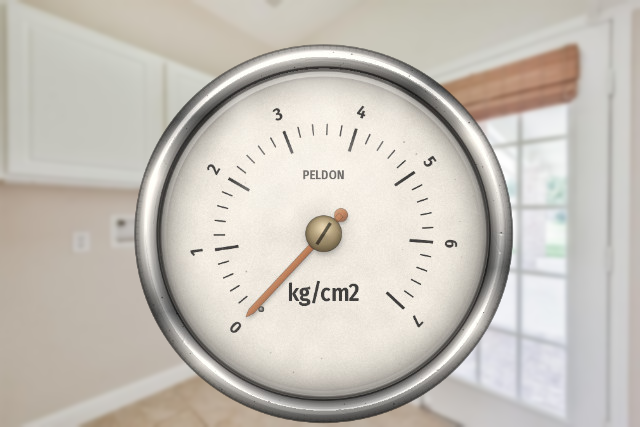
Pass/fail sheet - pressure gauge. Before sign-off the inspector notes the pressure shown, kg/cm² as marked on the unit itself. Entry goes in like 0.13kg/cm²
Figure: 0kg/cm²
